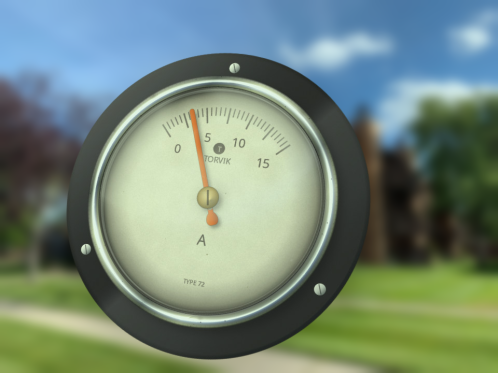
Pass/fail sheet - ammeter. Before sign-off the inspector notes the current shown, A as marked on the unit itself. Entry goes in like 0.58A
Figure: 3.5A
